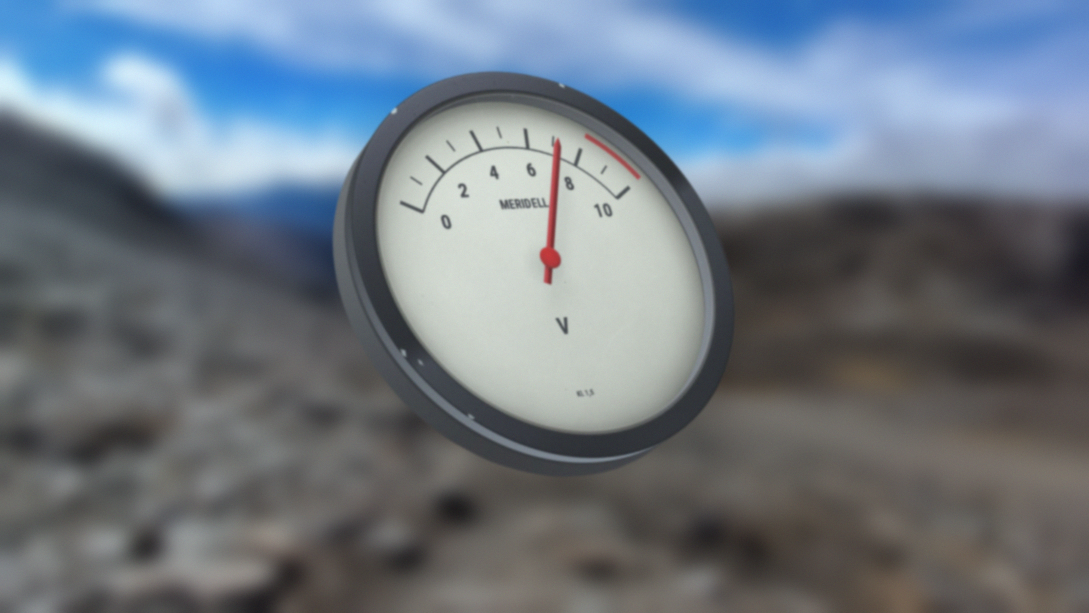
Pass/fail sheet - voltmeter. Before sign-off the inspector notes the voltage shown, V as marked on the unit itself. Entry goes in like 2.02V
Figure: 7V
